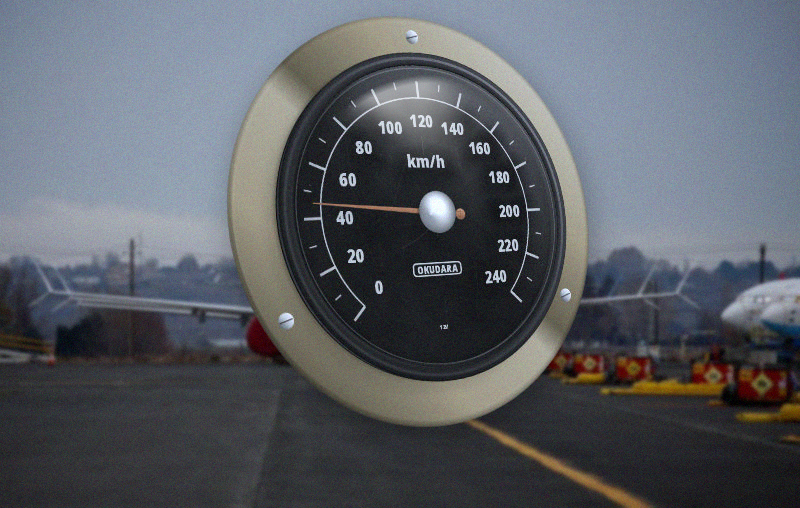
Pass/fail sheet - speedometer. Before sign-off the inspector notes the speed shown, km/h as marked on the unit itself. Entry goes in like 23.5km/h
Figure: 45km/h
